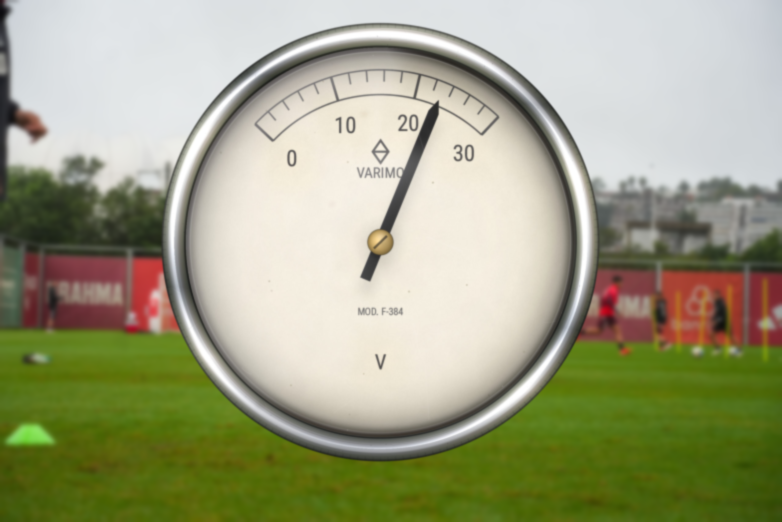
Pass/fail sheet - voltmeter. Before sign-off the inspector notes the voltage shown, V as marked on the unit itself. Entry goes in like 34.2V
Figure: 23V
